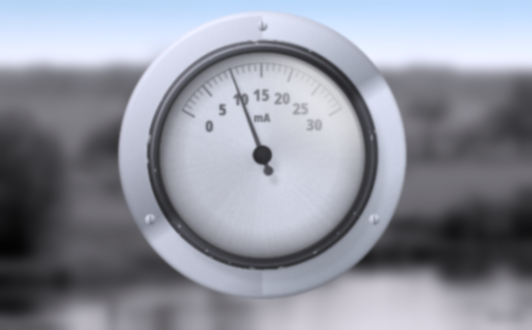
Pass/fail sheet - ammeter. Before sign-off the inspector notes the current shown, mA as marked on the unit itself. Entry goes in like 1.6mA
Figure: 10mA
